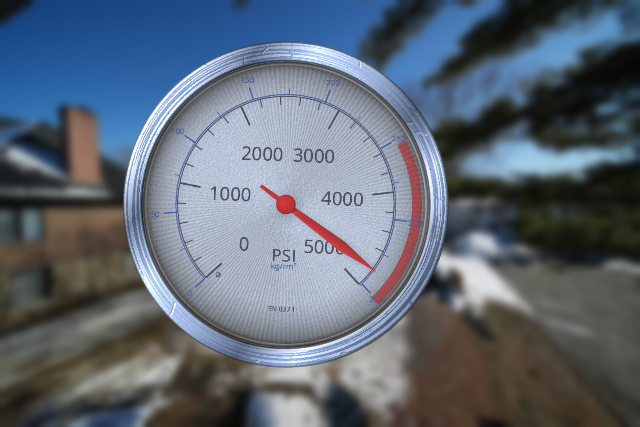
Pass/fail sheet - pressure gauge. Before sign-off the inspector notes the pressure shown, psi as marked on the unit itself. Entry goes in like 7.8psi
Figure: 4800psi
